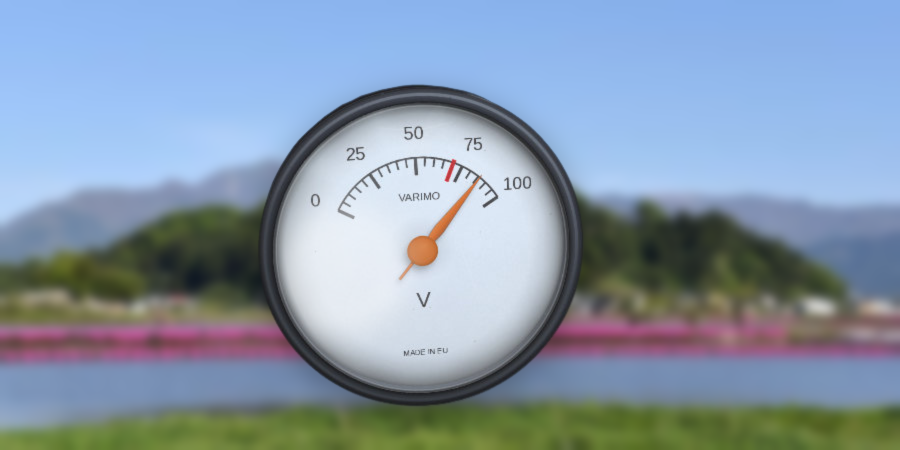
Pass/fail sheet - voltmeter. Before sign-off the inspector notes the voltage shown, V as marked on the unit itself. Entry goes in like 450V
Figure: 85V
